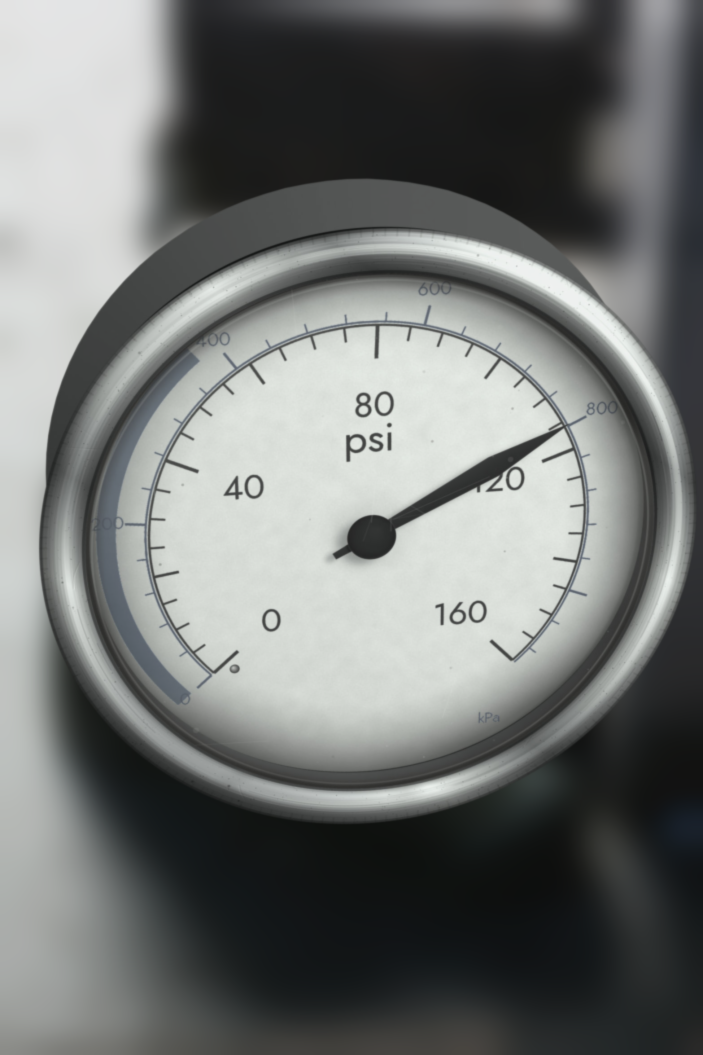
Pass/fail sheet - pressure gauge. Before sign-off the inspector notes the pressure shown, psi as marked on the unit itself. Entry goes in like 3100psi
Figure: 115psi
